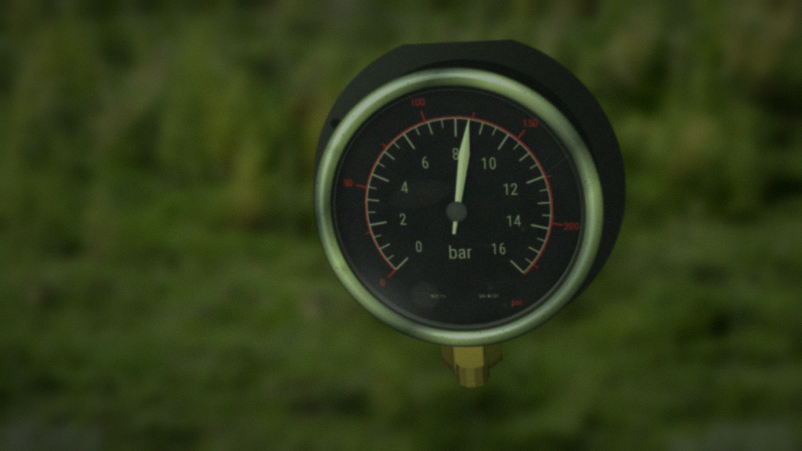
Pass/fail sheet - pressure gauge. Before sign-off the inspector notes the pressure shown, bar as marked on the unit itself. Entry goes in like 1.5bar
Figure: 8.5bar
